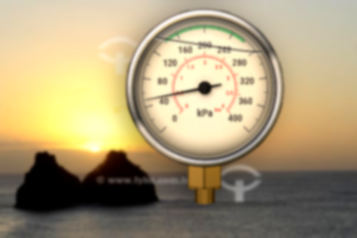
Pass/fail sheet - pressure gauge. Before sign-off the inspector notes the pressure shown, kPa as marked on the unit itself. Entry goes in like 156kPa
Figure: 50kPa
